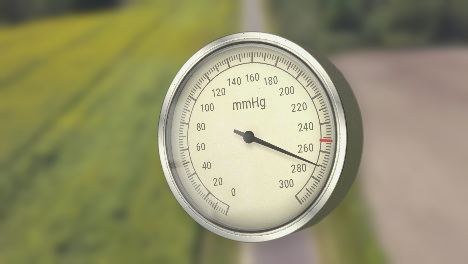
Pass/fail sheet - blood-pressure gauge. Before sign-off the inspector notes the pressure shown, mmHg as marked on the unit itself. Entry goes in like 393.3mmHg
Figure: 270mmHg
